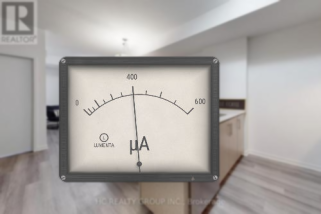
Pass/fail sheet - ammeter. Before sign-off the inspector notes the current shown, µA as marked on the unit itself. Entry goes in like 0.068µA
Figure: 400µA
